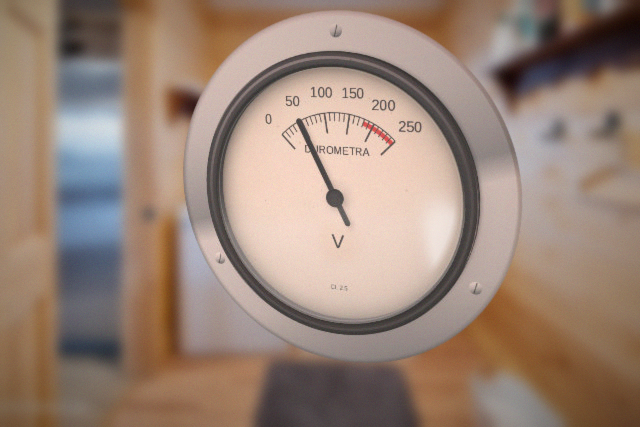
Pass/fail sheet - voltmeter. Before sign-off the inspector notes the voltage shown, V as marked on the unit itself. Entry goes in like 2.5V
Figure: 50V
